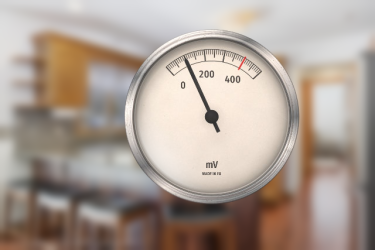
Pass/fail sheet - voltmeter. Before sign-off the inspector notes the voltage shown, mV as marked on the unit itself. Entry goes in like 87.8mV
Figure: 100mV
